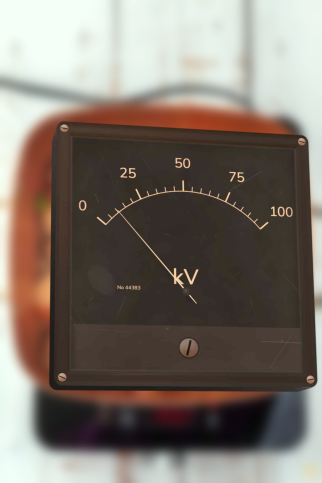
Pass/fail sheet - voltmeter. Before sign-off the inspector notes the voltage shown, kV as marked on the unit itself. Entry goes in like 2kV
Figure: 10kV
